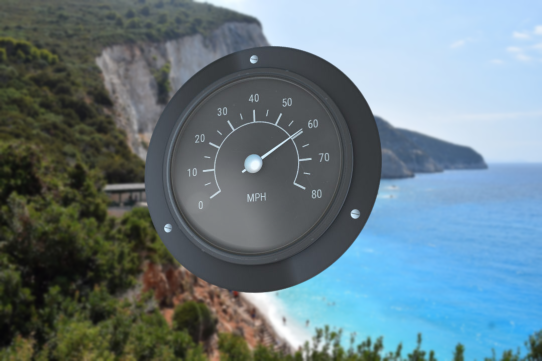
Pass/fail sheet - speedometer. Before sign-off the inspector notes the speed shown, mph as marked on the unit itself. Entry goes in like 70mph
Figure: 60mph
